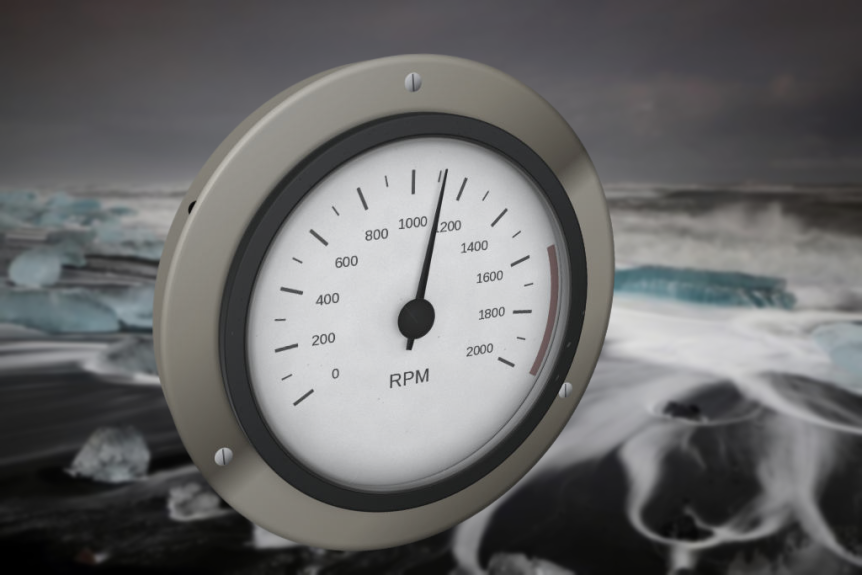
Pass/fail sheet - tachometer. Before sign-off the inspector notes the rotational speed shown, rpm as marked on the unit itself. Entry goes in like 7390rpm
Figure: 1100rpm
